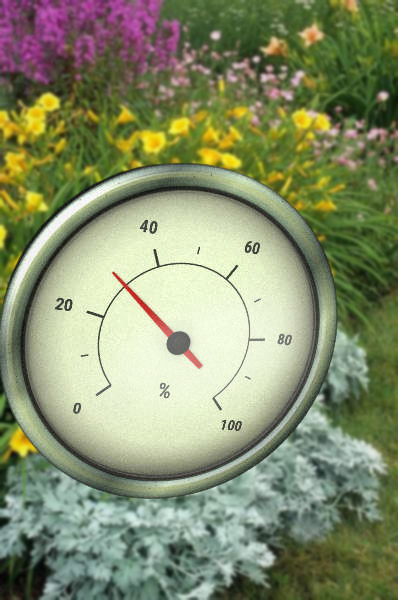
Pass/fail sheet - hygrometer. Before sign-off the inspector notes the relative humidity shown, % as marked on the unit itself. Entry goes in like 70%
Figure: 30%
